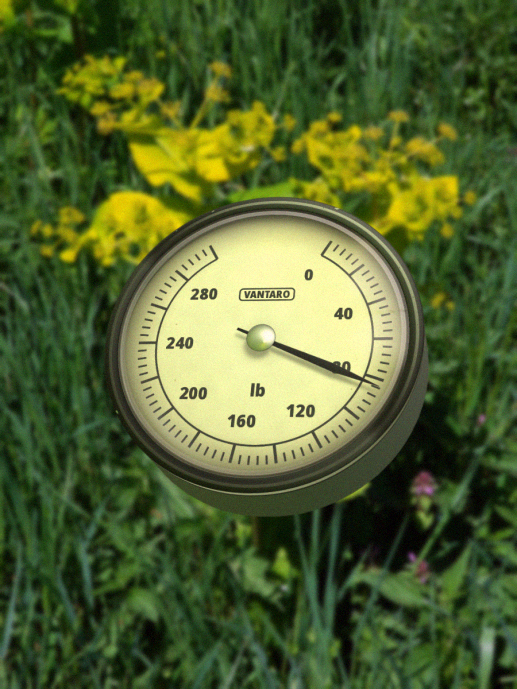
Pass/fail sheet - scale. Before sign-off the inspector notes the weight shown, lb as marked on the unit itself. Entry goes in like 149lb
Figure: 84lb
